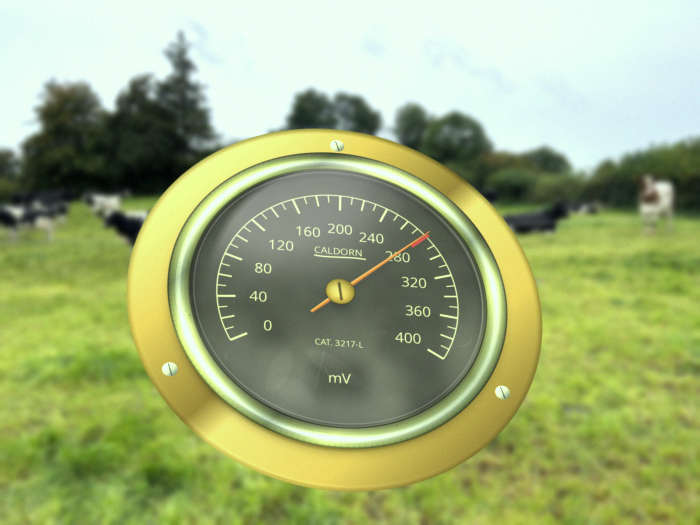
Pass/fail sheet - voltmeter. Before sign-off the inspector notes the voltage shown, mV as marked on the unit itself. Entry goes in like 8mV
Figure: 280mV
